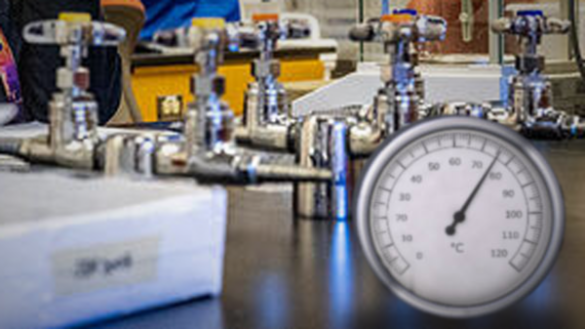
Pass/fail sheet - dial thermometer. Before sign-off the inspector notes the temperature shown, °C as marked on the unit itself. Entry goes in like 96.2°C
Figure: 75°C
